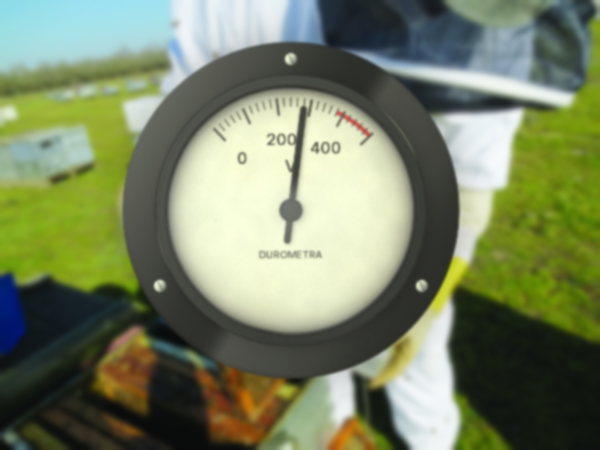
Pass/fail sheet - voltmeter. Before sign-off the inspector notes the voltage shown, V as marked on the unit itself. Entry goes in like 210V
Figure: 280V
